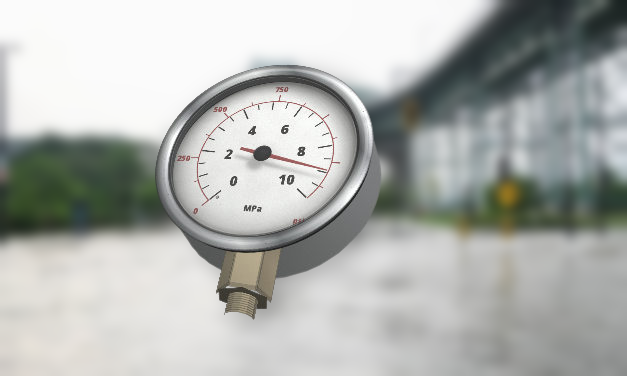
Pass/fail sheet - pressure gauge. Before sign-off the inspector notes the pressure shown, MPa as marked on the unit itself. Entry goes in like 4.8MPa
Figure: 9MPa
